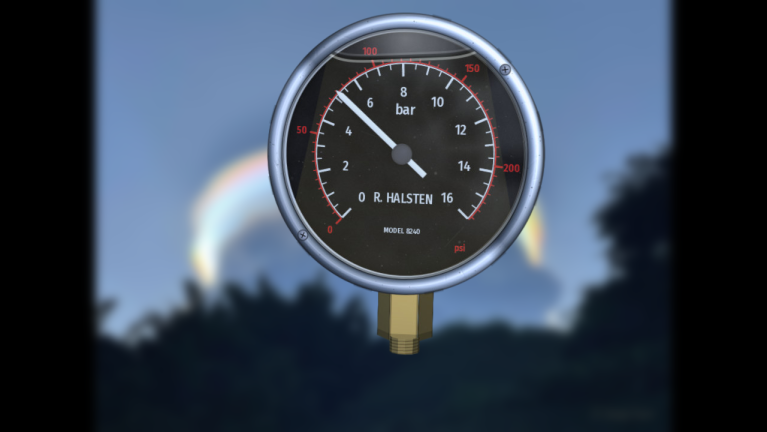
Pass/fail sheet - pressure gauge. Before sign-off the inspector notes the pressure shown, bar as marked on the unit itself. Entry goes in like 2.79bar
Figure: 5.25bar
